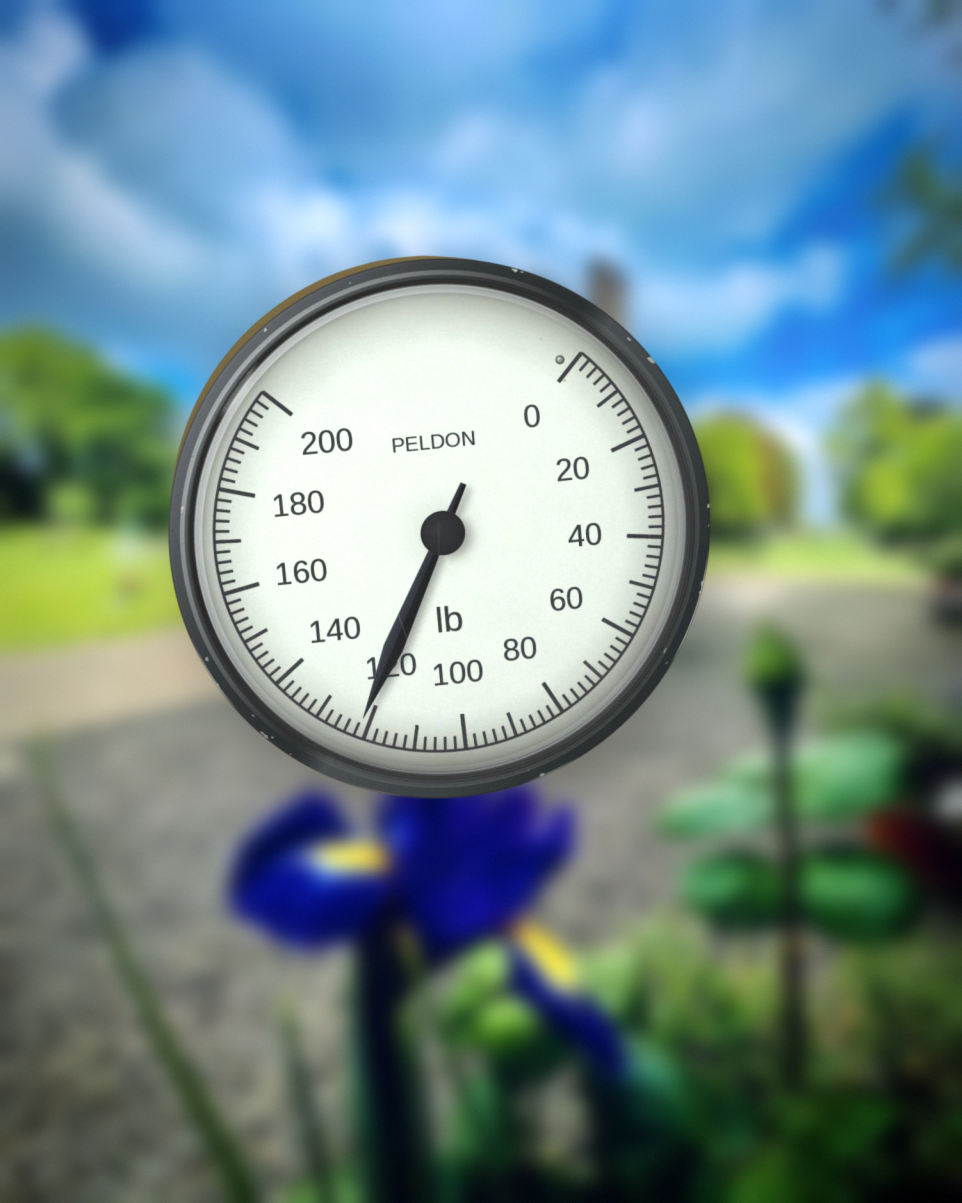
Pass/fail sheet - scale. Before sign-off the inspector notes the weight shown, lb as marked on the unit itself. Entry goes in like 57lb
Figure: 122lb
